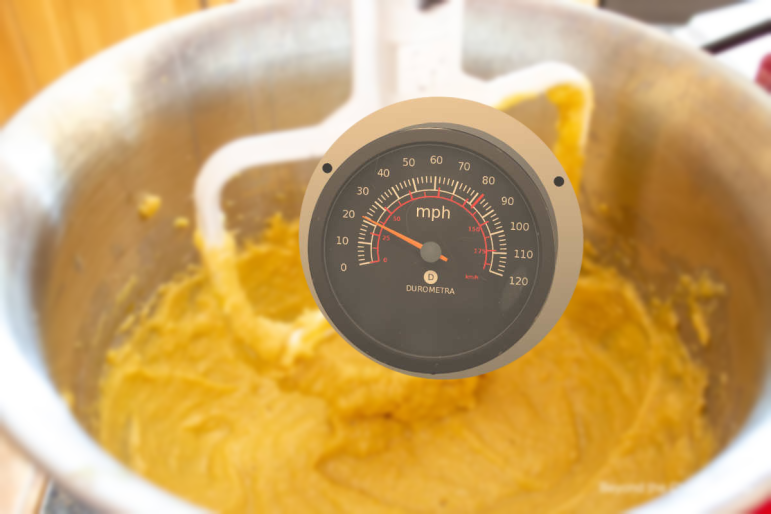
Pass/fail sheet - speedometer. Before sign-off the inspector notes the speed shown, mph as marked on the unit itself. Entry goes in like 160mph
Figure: 22mph
